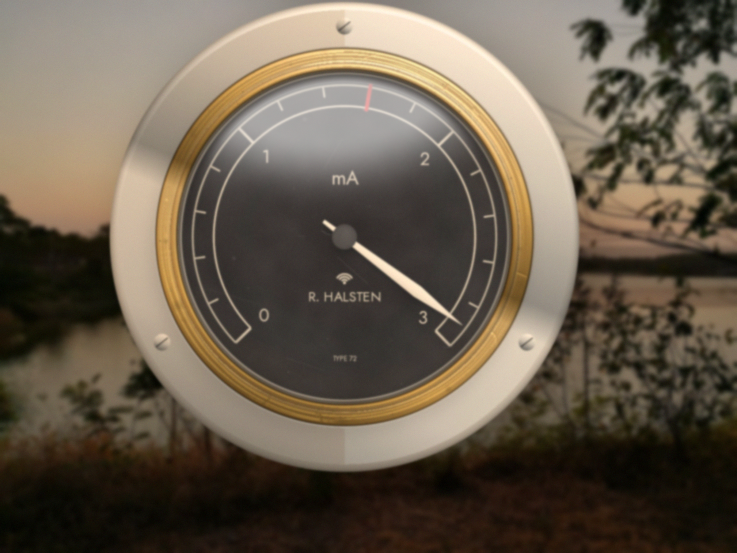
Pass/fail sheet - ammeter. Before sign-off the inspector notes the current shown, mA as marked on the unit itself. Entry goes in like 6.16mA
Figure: 2.9mA
